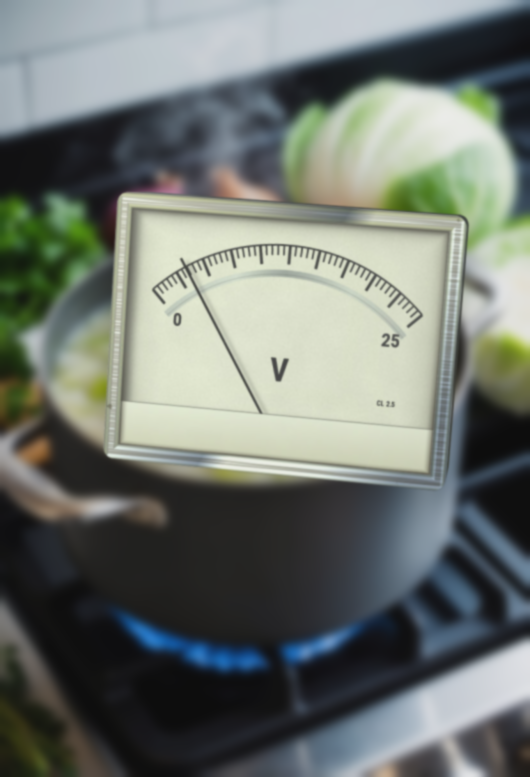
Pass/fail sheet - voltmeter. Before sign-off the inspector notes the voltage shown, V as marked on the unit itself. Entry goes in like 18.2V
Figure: 3.5V
